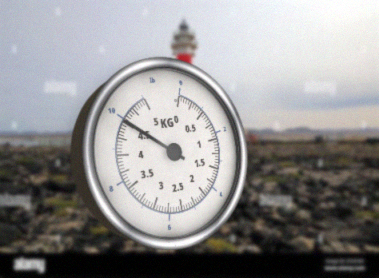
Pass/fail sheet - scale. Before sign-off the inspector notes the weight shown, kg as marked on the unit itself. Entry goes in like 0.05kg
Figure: 4.5kg
